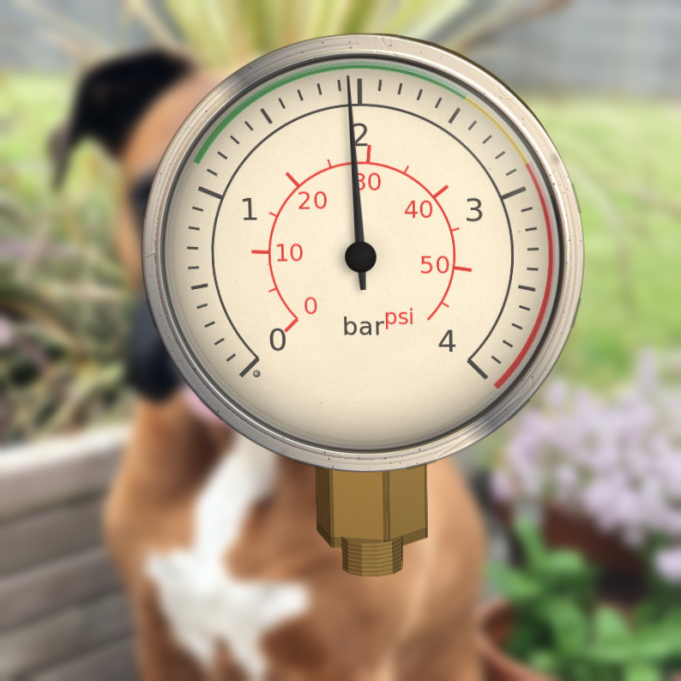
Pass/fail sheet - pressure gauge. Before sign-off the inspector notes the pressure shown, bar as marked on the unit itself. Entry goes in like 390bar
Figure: 1.95bar
